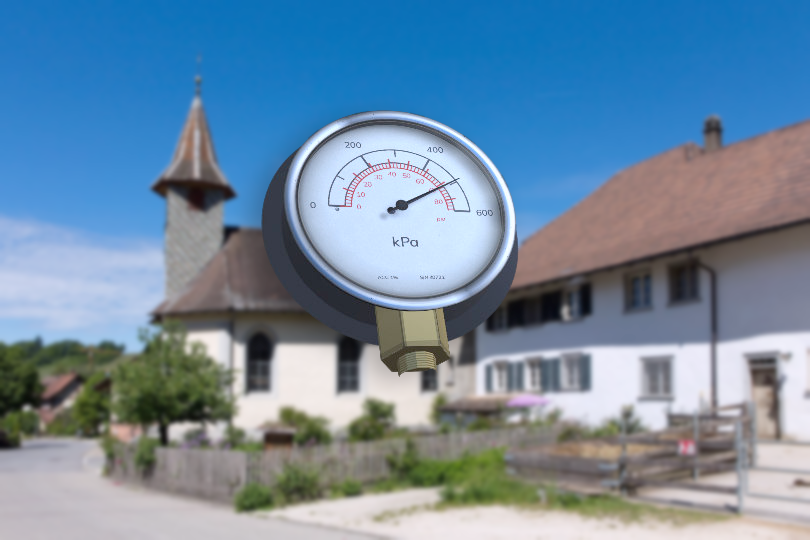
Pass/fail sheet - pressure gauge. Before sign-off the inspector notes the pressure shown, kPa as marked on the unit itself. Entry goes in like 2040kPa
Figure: 500kPa
